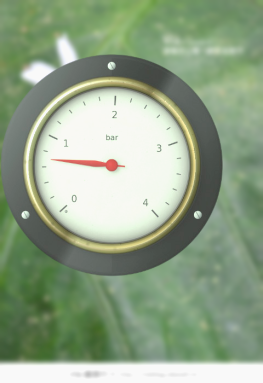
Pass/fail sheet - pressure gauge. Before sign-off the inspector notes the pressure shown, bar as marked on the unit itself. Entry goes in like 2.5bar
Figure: 0.7bar
